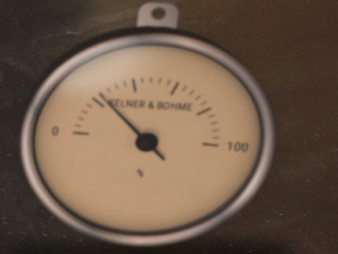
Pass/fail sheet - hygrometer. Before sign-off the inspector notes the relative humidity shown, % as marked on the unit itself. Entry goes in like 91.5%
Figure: 24%
